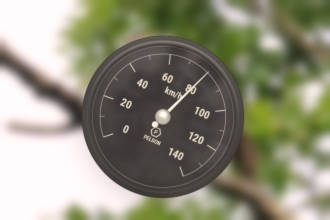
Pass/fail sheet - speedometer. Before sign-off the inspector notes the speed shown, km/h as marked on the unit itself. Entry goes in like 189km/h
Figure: 80km/h
